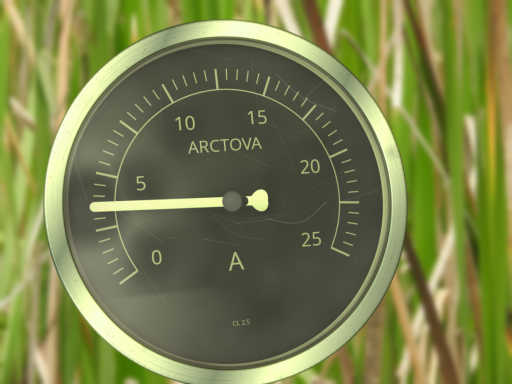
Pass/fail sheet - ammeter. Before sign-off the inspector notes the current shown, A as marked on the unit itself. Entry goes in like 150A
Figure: 3.5A
